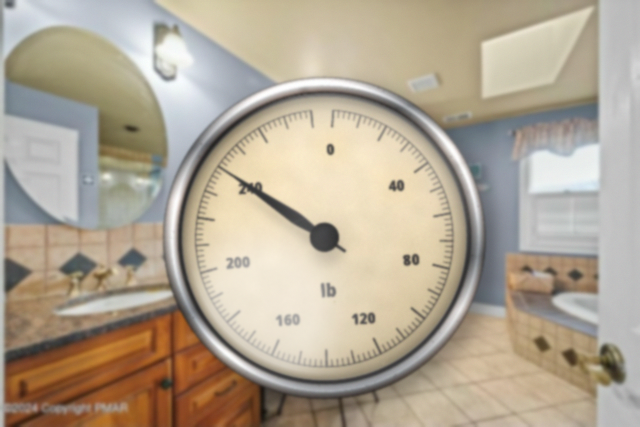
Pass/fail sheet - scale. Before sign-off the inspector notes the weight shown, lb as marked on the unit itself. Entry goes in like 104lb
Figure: 240lb
